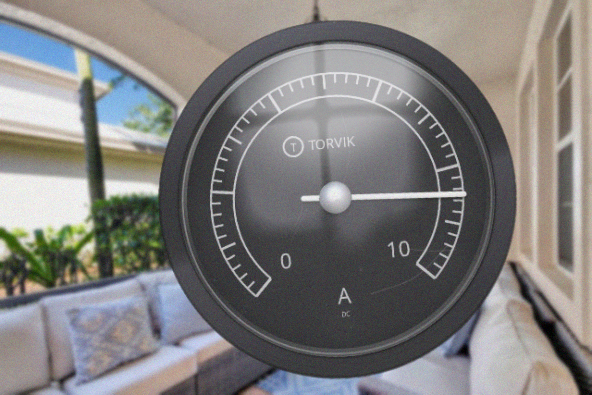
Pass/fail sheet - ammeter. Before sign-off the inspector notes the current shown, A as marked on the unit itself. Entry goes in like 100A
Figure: 8.5A
